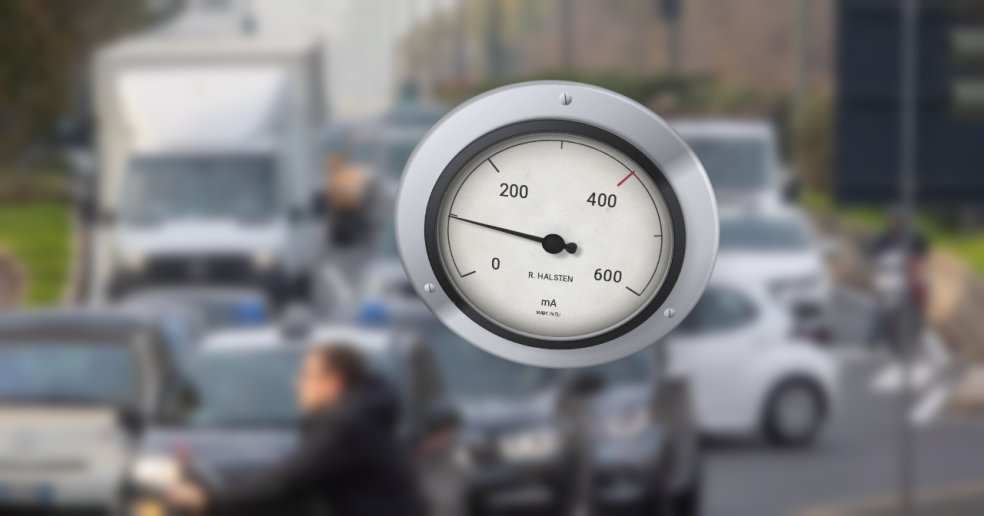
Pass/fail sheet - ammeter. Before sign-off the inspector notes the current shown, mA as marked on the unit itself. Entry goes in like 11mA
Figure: 100mA
